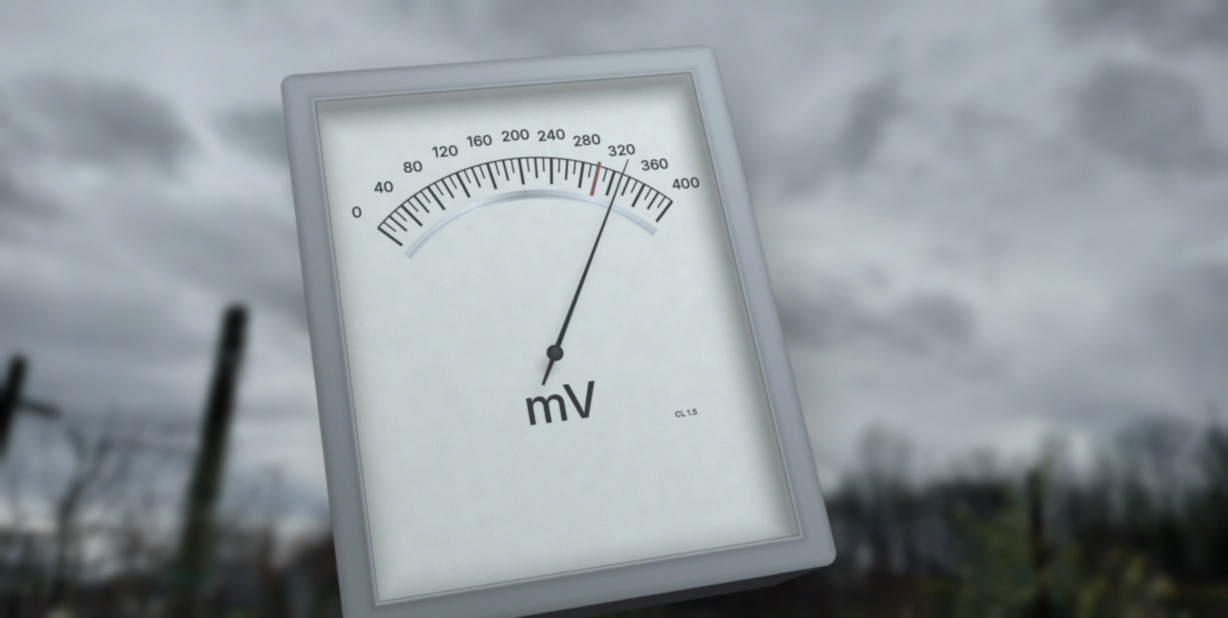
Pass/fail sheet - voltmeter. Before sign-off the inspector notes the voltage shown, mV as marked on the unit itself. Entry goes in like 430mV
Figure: 330mV
